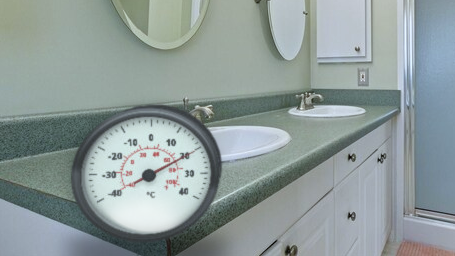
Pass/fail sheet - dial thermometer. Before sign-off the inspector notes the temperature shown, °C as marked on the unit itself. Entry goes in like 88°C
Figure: 20°C
